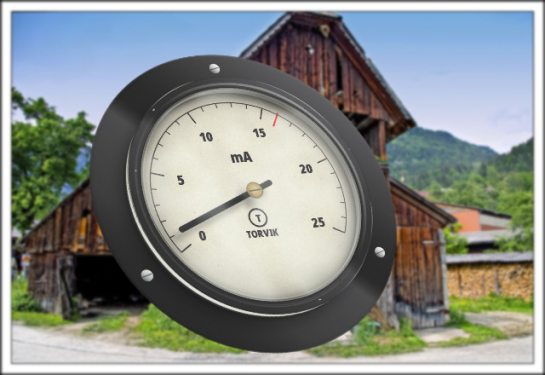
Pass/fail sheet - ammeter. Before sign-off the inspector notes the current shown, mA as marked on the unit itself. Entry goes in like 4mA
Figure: 1mA
